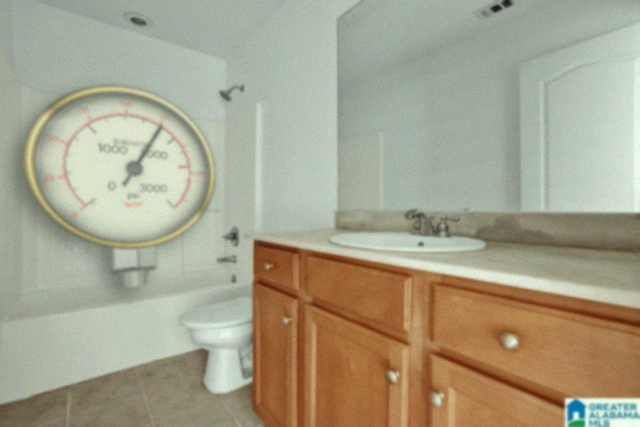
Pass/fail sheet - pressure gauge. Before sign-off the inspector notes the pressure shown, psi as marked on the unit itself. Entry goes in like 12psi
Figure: 1800psi
